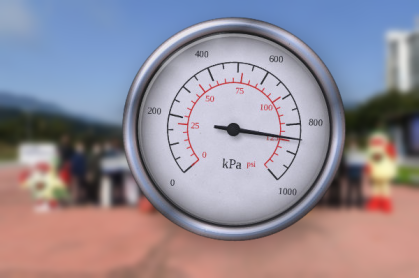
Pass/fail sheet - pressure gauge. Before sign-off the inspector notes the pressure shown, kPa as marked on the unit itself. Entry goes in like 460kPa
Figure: 850kPa
